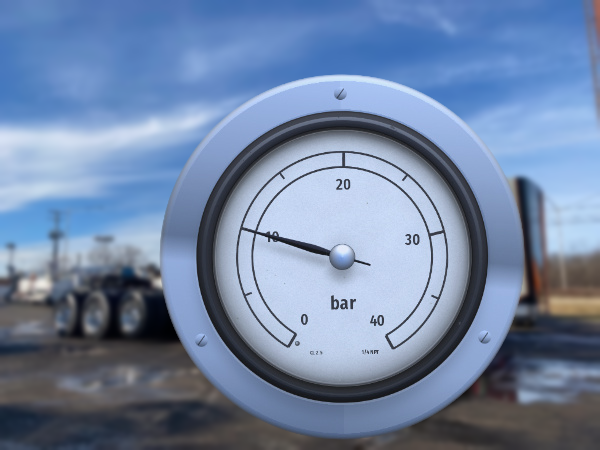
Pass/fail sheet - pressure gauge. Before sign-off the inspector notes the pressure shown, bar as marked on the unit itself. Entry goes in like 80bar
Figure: 10bar
